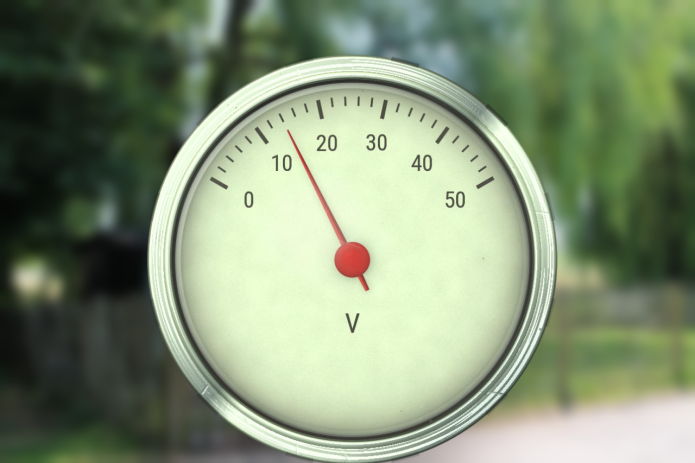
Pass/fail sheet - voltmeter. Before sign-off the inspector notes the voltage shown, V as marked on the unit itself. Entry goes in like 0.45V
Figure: 14V
